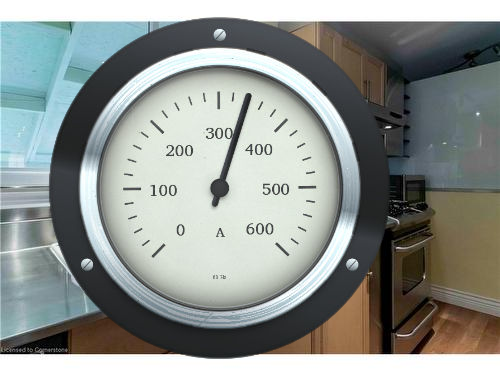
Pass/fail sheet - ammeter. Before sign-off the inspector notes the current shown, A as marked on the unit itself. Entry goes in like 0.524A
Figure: 340A
